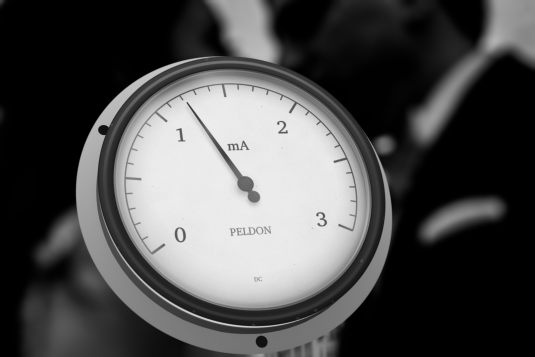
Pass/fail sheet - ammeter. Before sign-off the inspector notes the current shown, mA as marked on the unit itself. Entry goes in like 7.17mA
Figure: 1.2mA
